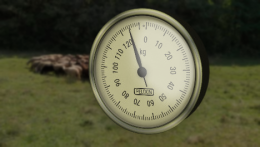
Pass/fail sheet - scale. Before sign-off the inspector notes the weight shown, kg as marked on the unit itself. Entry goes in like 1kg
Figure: 125kg
